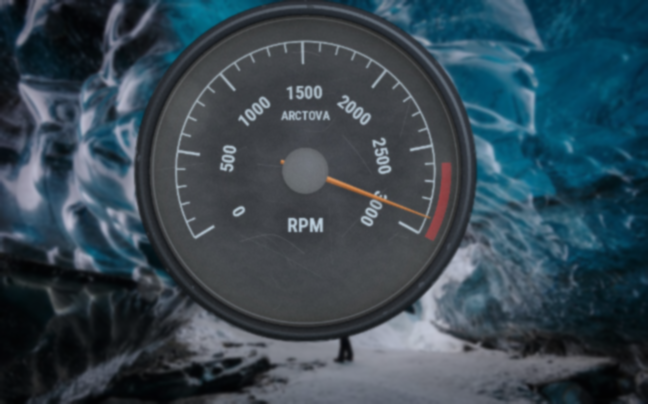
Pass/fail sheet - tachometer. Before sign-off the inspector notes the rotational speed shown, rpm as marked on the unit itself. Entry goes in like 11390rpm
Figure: 2900rpm
